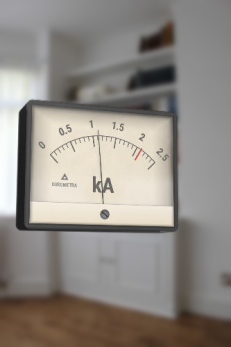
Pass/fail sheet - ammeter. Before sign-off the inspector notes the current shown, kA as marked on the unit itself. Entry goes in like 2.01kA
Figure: 1.1kA
